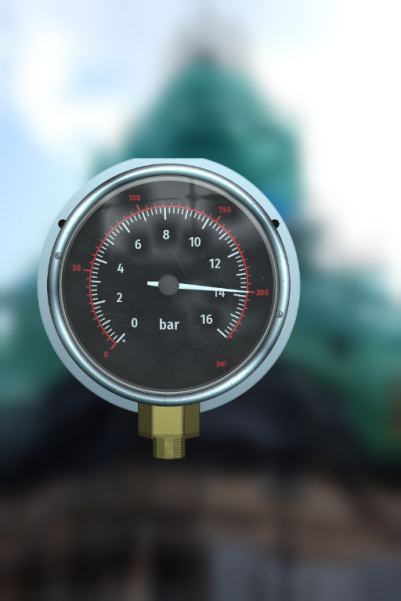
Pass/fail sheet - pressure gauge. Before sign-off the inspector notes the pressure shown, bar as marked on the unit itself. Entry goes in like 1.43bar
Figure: 13.8bar
